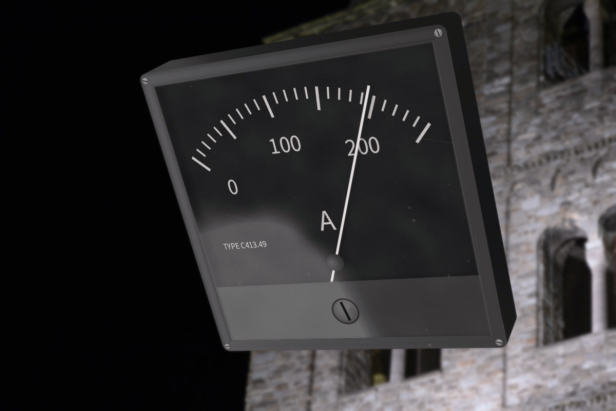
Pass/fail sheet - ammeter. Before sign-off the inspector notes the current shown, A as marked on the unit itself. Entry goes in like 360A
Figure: 195A
